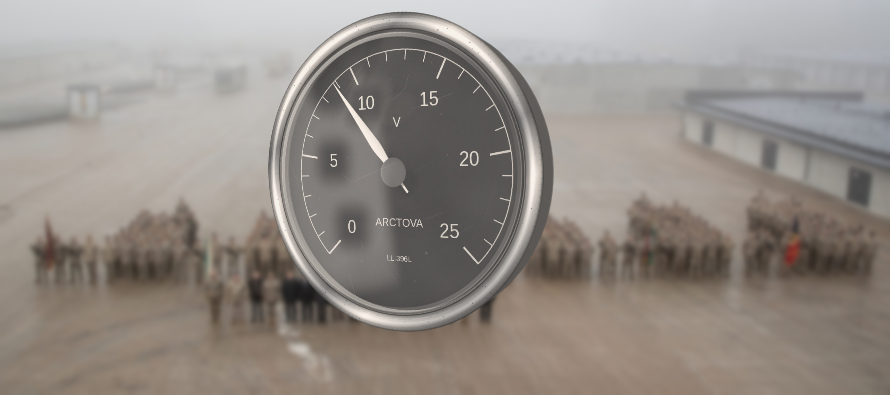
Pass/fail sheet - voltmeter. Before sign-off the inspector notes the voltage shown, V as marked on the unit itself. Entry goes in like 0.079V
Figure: 9V
